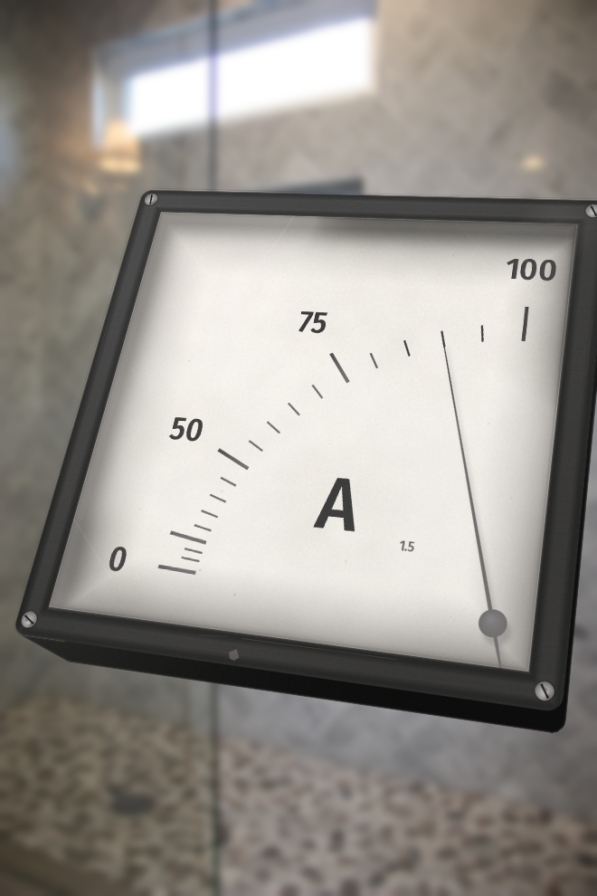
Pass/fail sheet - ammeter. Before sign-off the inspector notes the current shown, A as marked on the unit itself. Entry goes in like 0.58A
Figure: 90A
